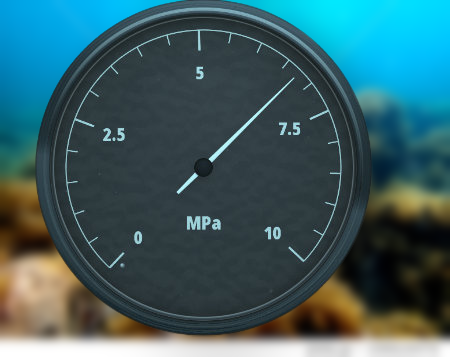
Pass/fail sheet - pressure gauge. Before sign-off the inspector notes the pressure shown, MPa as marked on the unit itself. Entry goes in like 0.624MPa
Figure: 6.75MPa
